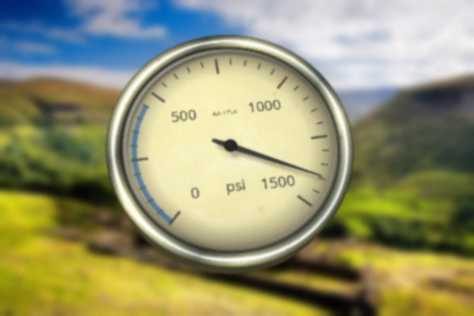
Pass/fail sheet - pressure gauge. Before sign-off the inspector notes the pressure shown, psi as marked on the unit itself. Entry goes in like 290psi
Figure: 1400psi
